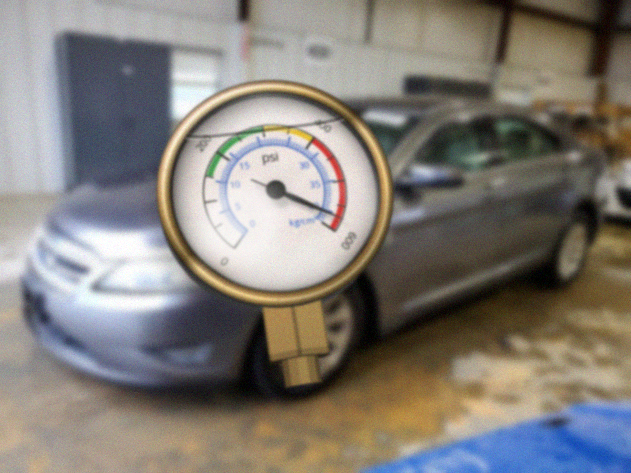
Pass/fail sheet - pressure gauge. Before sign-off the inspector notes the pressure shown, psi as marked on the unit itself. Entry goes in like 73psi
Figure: 575psi
